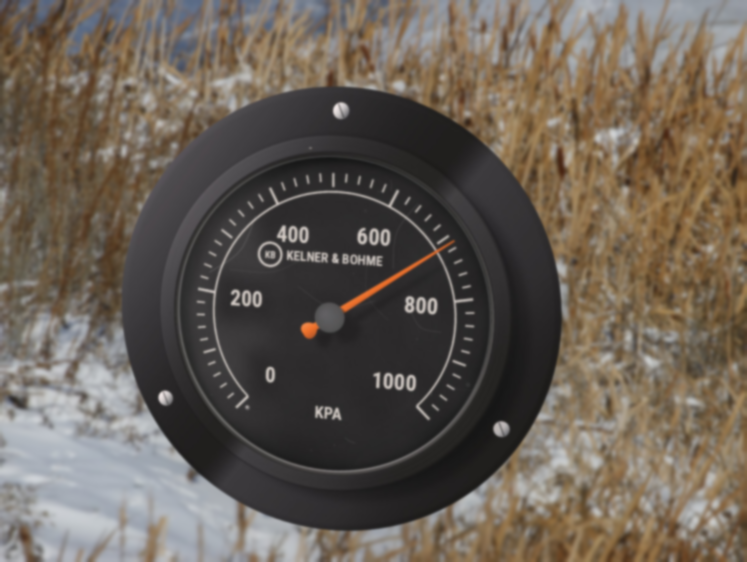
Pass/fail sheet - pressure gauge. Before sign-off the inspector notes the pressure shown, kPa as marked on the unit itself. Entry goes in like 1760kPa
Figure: 710kPa
